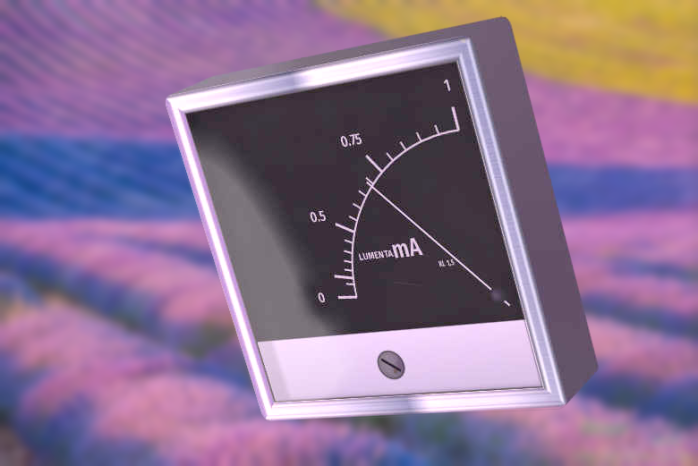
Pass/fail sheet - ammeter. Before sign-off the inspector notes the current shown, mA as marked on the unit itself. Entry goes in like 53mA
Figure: 0.7mA
